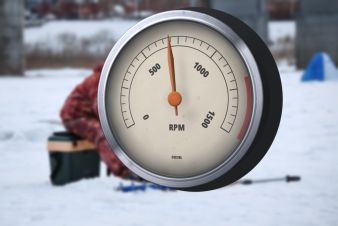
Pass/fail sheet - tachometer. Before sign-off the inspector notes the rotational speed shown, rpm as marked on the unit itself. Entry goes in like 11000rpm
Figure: 700rpm
